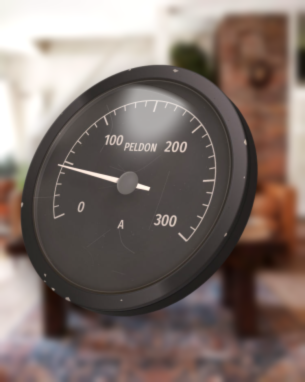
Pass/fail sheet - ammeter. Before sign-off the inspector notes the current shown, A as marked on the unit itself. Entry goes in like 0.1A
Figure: 45A
